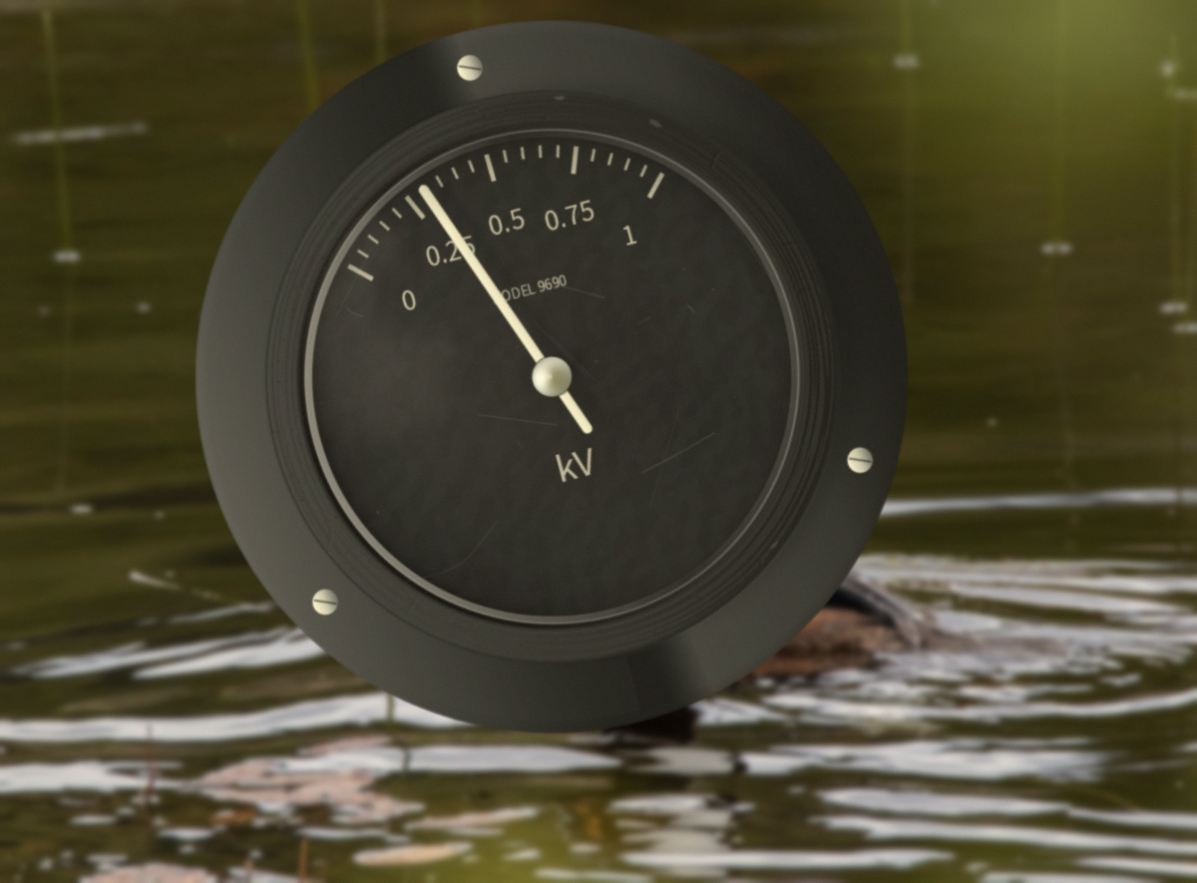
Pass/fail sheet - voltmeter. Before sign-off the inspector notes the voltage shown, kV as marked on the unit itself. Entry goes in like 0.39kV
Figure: 0.3kV
